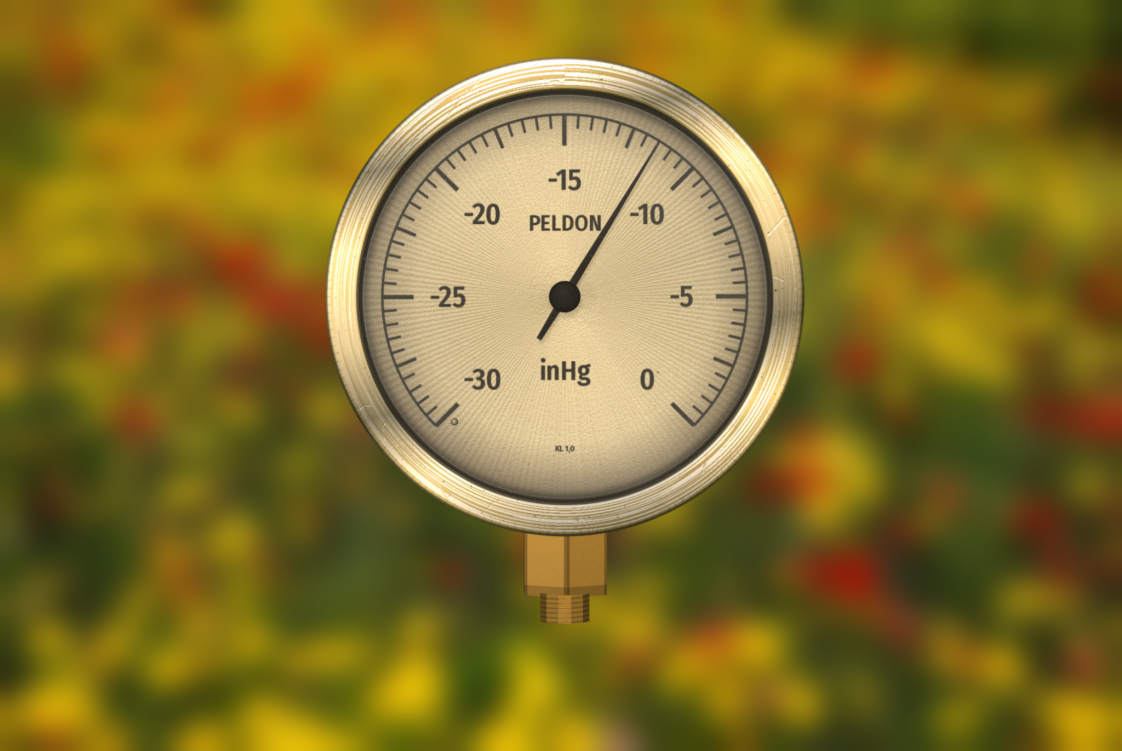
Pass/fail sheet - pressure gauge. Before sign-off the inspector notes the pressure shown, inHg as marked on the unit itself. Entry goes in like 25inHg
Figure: -11.5inHg
